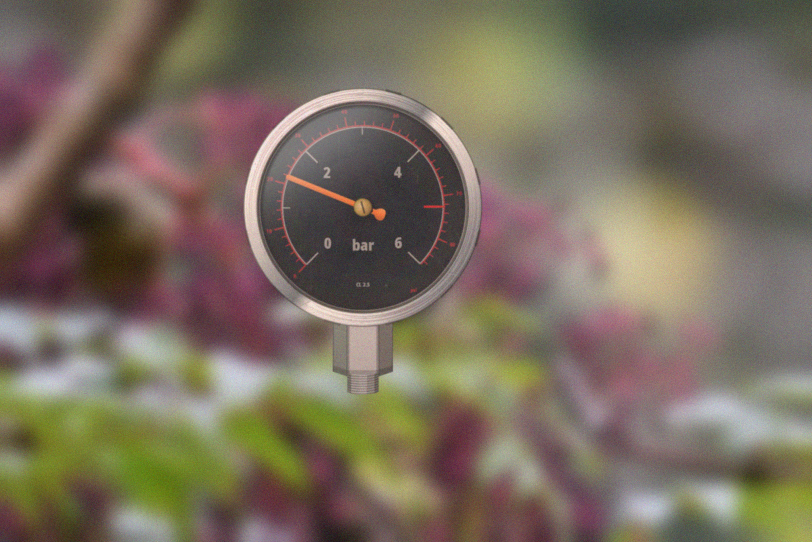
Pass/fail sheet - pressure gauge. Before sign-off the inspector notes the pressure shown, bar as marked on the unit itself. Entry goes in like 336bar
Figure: 1.5bar
